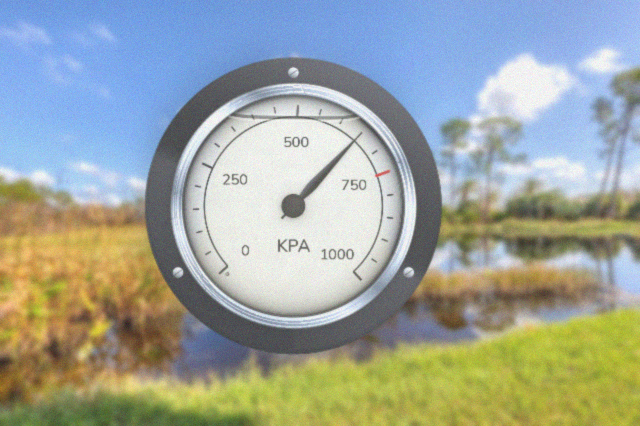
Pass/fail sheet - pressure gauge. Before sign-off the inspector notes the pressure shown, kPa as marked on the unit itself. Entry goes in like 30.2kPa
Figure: 650kPa
